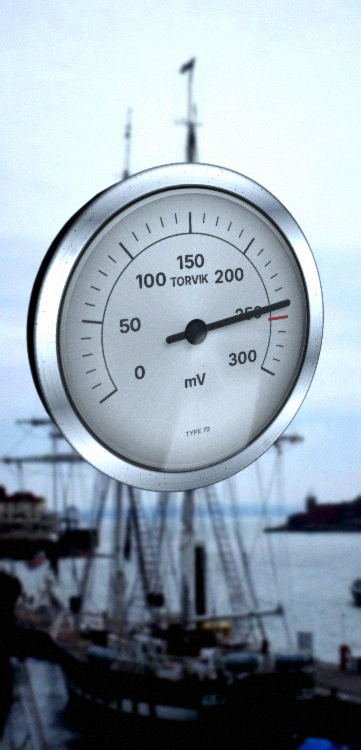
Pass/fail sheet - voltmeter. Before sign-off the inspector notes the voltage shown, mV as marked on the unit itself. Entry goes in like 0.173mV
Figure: 250mV
